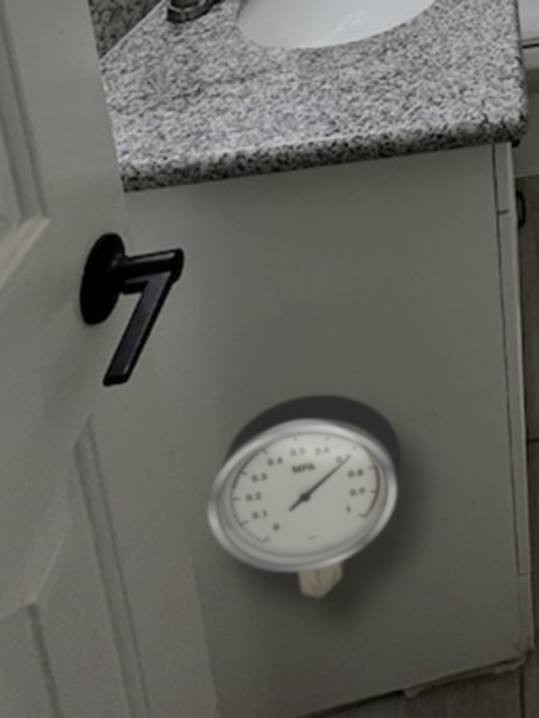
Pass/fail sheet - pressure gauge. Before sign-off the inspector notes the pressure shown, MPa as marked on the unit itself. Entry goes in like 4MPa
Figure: 0.7MPa
